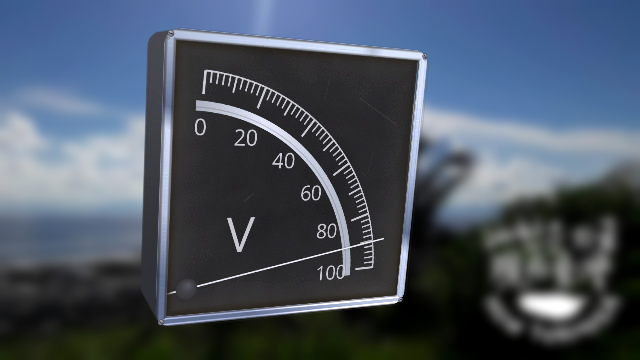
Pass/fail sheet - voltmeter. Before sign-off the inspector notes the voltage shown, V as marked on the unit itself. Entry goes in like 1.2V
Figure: 90V
